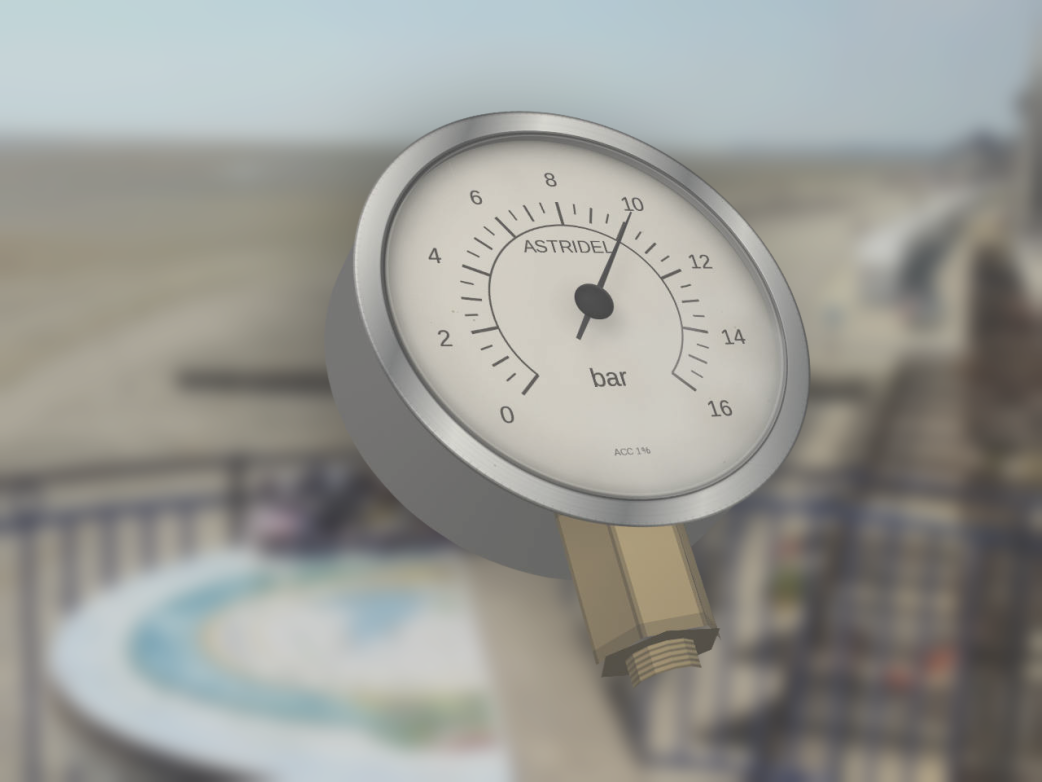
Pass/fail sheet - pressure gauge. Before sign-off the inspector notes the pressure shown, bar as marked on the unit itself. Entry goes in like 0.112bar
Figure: 10bar
